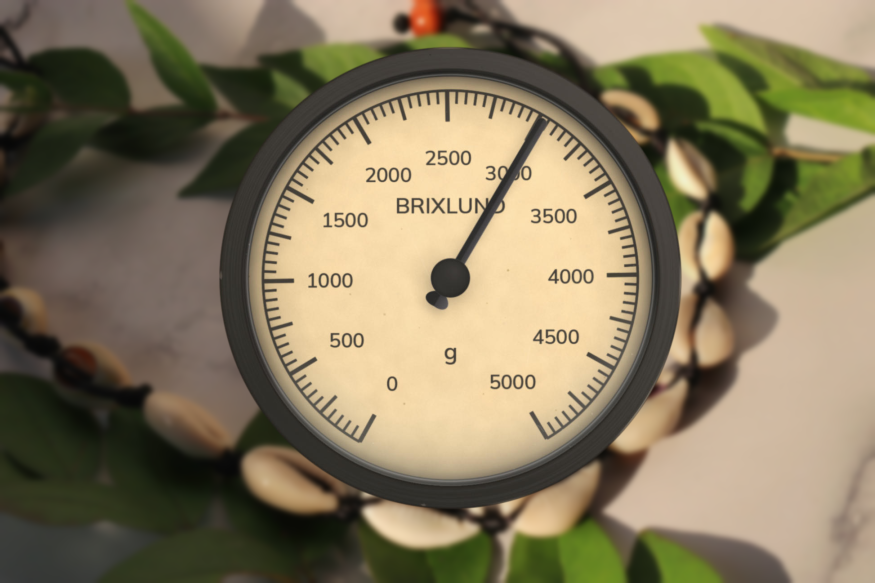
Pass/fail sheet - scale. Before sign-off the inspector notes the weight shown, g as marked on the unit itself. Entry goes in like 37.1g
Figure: 3025g
